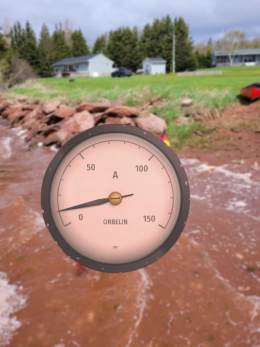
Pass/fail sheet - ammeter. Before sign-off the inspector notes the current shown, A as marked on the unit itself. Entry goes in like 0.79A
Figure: 10A
